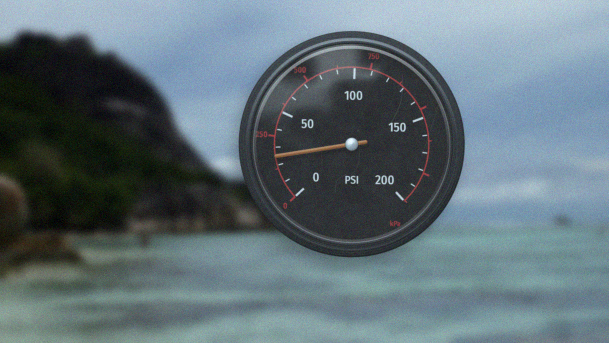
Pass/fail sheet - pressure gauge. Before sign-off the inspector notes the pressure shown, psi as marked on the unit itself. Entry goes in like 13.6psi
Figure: 25psi
